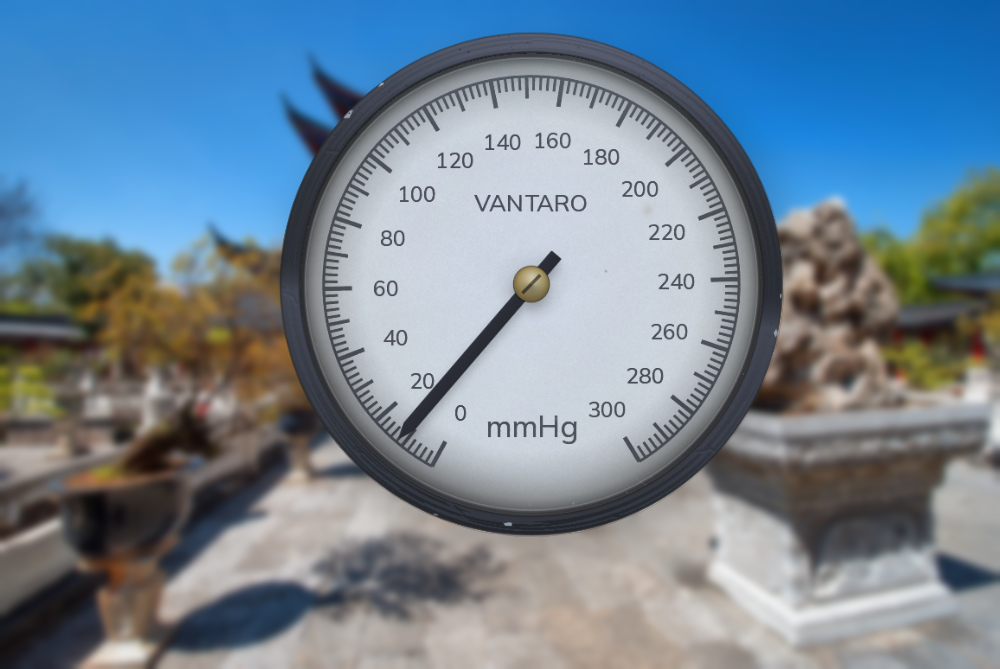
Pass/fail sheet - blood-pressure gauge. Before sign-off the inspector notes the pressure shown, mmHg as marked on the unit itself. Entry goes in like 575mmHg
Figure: 12mmHg
